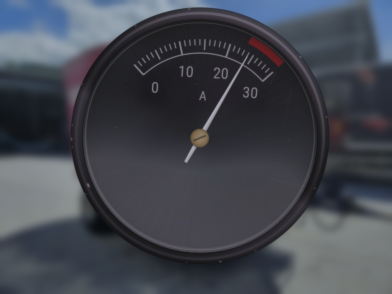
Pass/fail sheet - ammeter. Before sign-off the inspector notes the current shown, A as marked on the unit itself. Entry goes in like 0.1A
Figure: 24A
